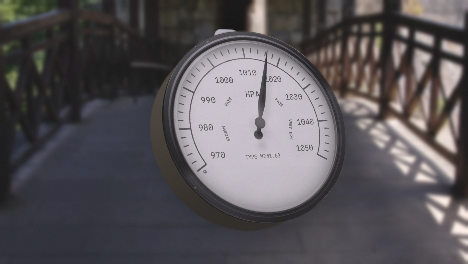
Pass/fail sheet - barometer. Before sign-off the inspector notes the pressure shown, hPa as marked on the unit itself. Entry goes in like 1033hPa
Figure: 1016hPa
